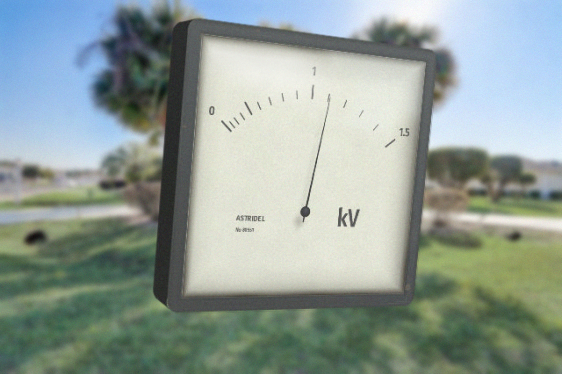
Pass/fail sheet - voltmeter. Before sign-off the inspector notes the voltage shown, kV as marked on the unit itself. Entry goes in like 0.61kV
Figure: 1.1kV
